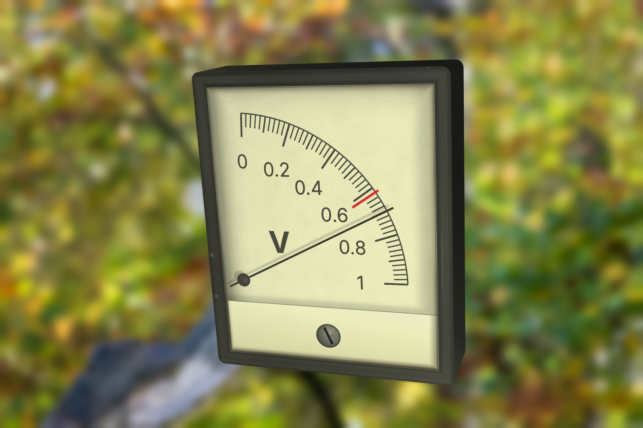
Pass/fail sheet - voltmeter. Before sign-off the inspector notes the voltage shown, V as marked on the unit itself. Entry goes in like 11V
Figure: 0.7V
